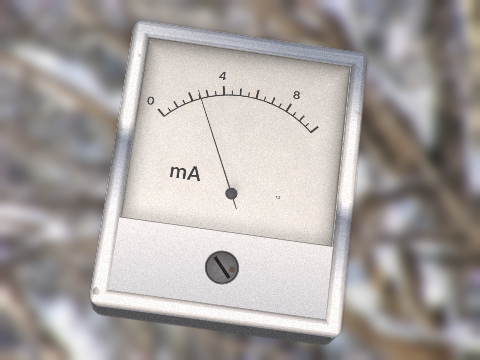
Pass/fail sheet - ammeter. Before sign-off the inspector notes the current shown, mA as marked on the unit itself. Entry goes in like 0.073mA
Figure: 2.5mA
